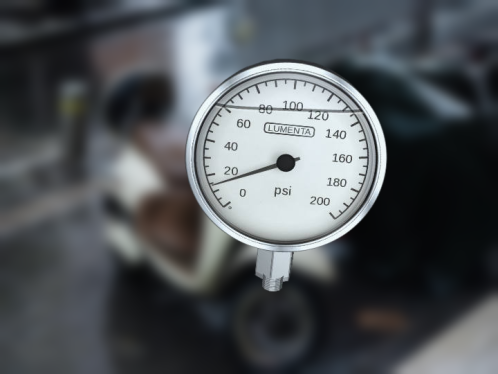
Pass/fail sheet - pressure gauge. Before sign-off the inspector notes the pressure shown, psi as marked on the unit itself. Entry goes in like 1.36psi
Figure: 15psi
